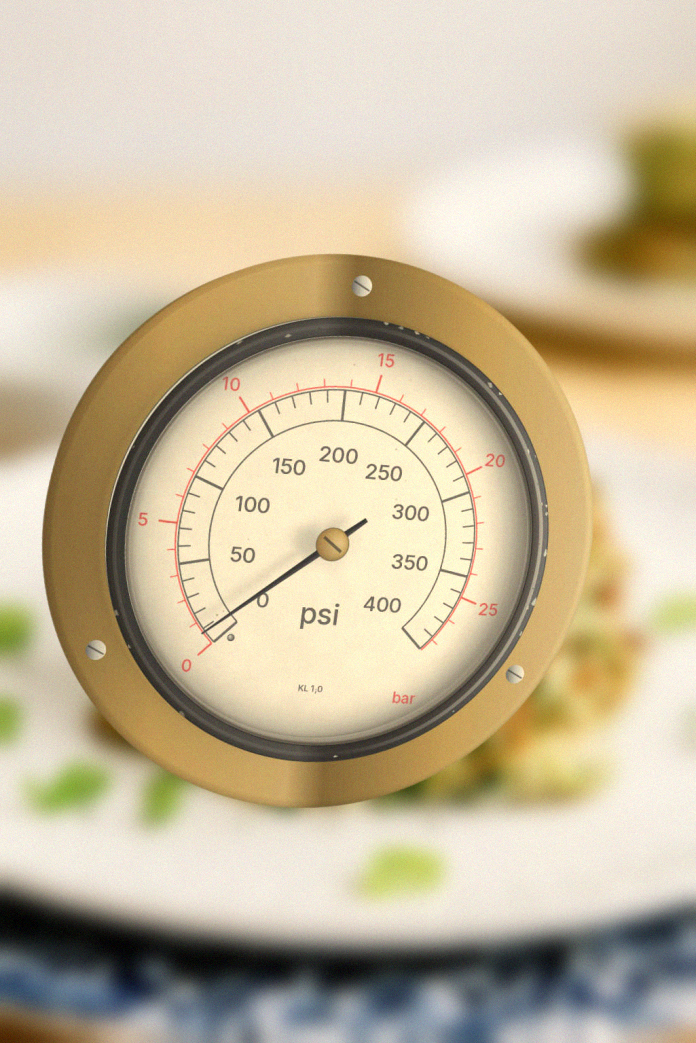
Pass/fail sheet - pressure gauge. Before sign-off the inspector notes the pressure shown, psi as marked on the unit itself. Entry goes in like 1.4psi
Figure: 10psi
